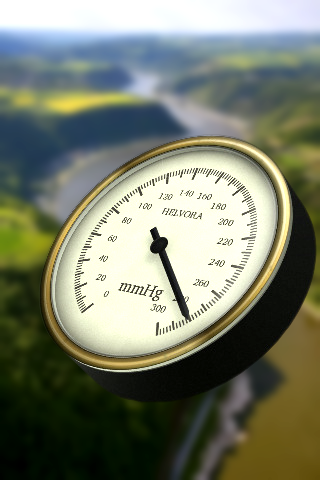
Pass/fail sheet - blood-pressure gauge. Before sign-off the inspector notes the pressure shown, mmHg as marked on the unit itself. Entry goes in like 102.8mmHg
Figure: 280mmHg
